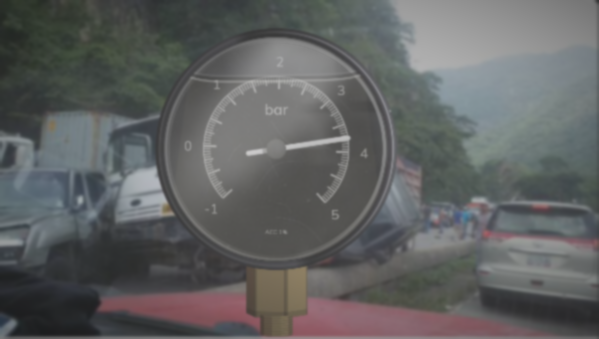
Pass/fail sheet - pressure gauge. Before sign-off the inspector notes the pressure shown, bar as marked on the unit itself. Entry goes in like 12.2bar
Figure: 3.75bar
